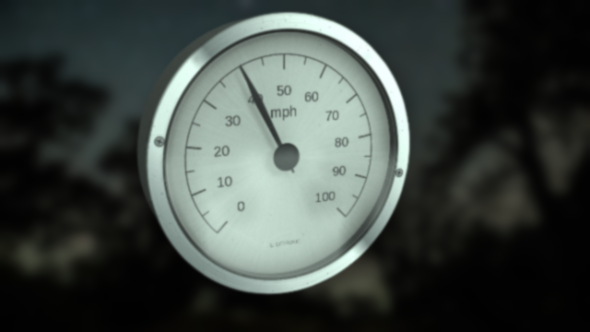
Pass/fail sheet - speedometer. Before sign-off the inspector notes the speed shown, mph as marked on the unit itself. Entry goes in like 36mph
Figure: 40mph
